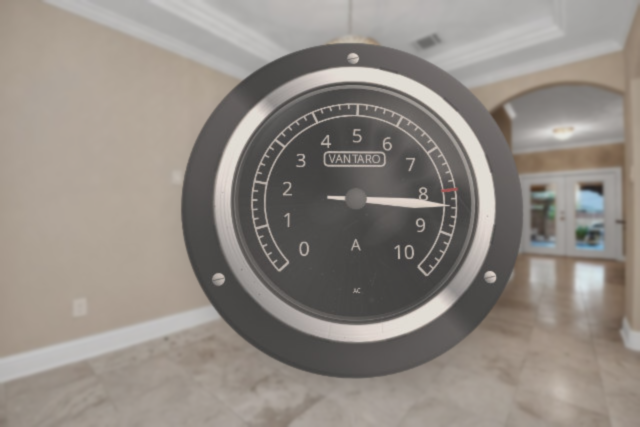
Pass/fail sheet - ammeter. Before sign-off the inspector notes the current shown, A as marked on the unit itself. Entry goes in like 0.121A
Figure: 8.4A
